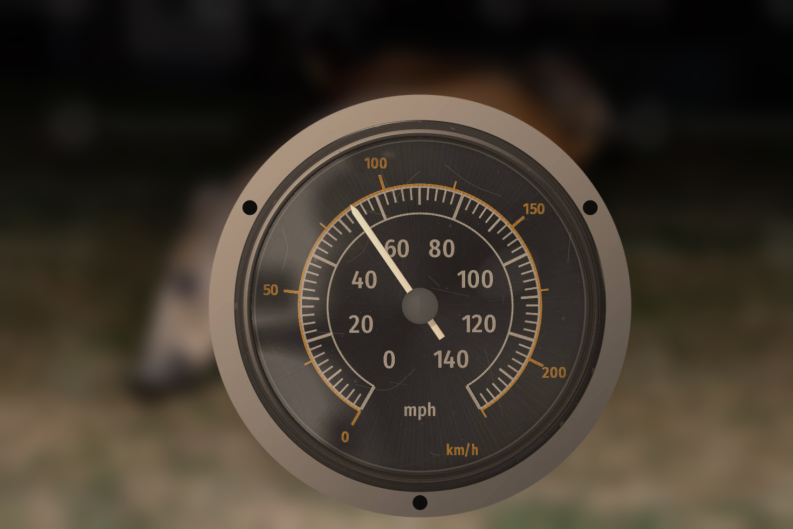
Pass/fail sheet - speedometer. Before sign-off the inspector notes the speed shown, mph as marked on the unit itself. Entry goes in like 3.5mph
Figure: 54mph
